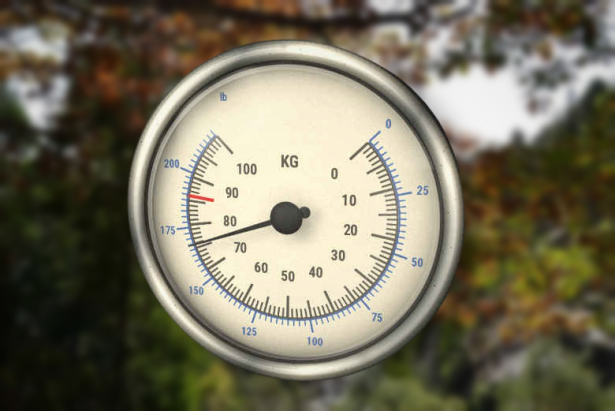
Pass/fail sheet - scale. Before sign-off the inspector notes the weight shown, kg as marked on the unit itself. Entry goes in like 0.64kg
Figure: 76kg
